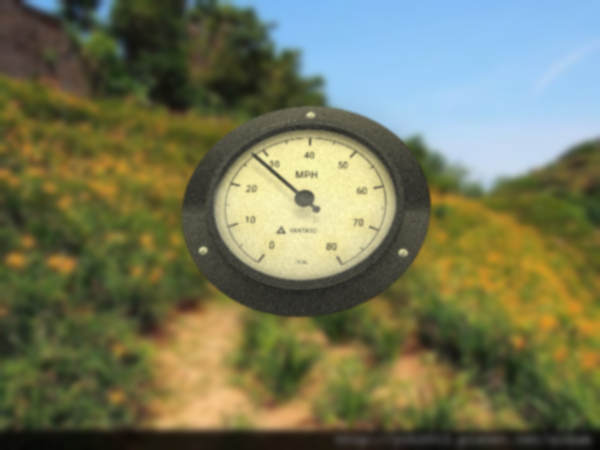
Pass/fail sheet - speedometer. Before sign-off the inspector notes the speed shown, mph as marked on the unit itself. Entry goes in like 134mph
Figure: 27.5mph
